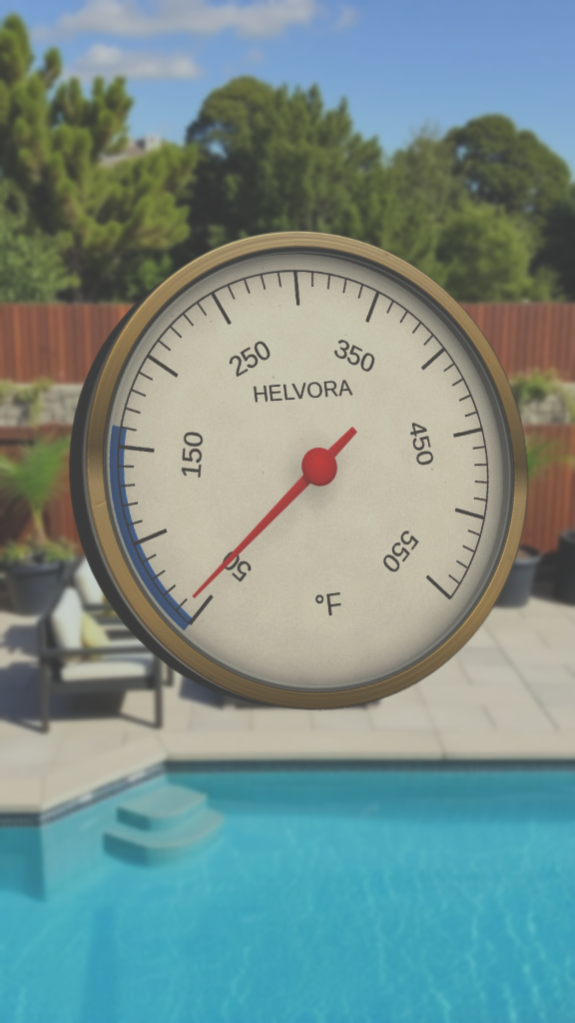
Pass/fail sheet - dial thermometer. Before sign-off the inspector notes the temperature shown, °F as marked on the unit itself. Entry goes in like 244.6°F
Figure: 60°F
